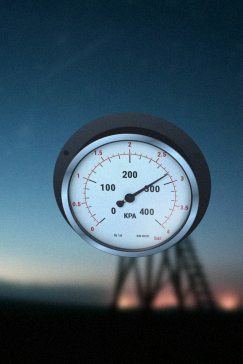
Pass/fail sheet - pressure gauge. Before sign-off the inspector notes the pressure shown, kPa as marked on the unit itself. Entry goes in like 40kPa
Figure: 280kPa
